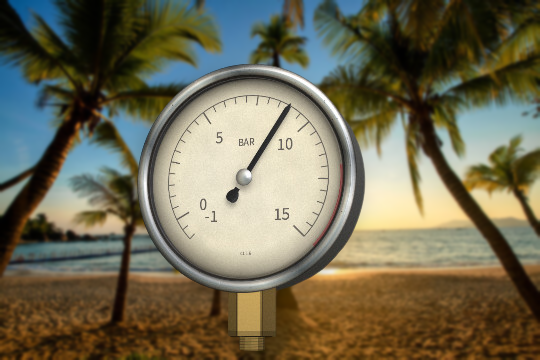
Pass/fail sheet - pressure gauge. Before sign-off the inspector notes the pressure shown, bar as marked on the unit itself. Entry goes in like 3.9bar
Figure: 9bar
